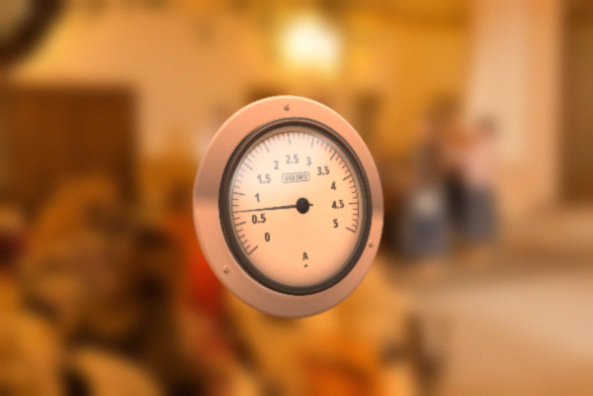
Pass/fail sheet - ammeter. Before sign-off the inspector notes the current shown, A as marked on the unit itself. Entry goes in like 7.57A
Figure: 0.7A
